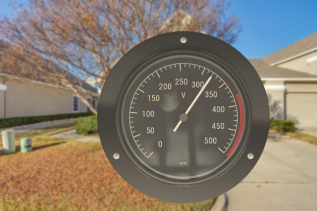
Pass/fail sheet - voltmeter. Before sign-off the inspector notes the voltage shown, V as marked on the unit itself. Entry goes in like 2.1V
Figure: 320V
